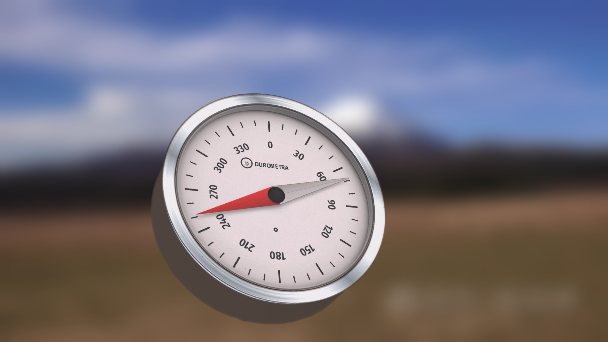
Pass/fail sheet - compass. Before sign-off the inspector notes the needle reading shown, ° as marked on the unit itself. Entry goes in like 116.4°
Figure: 250°
